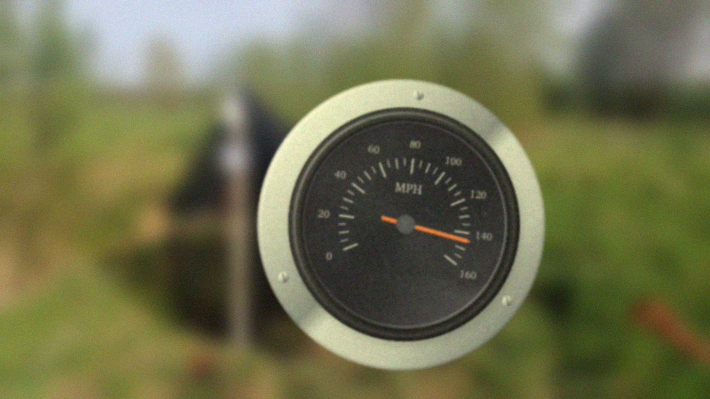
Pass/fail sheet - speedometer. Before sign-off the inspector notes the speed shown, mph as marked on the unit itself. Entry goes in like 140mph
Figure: 145mph
